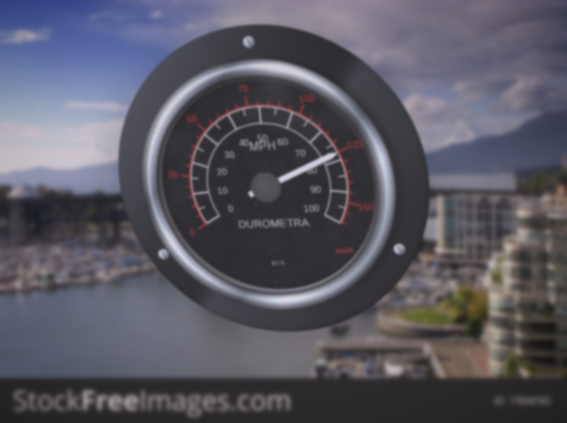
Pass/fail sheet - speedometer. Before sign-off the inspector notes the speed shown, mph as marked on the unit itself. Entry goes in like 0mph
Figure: 77.5mph
